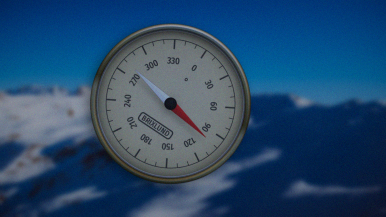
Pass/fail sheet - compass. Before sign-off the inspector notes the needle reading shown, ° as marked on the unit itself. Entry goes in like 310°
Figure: 100°
